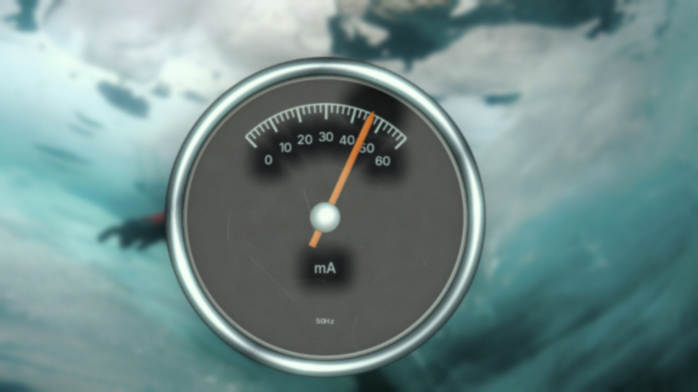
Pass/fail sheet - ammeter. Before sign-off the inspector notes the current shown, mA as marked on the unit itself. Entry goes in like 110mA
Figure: 46mA
